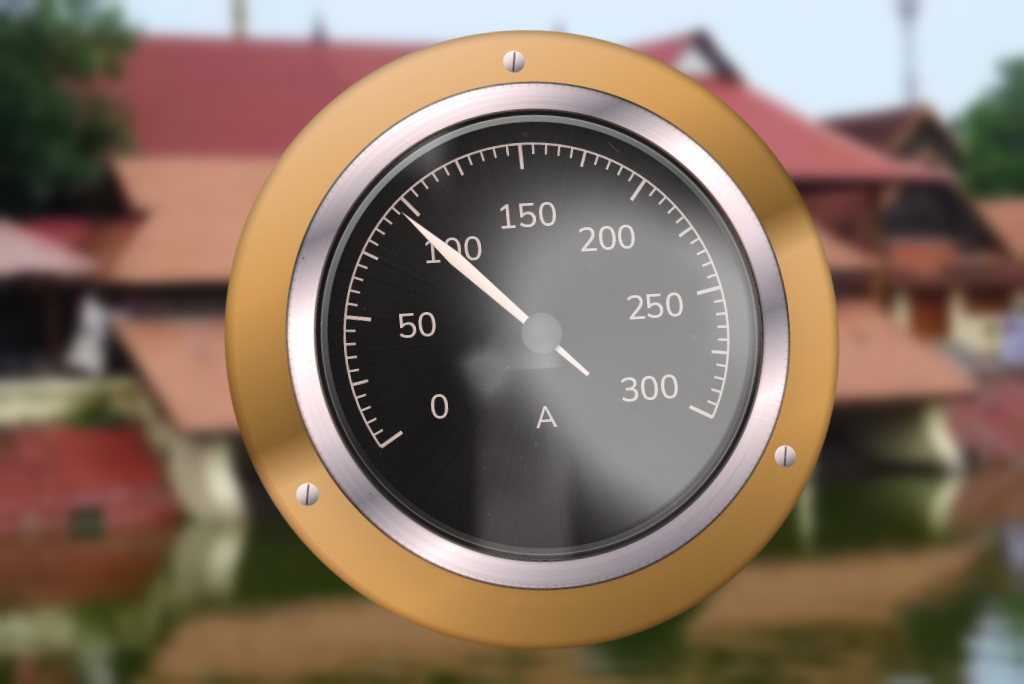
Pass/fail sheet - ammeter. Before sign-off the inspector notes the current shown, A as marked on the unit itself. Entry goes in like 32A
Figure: 95A
